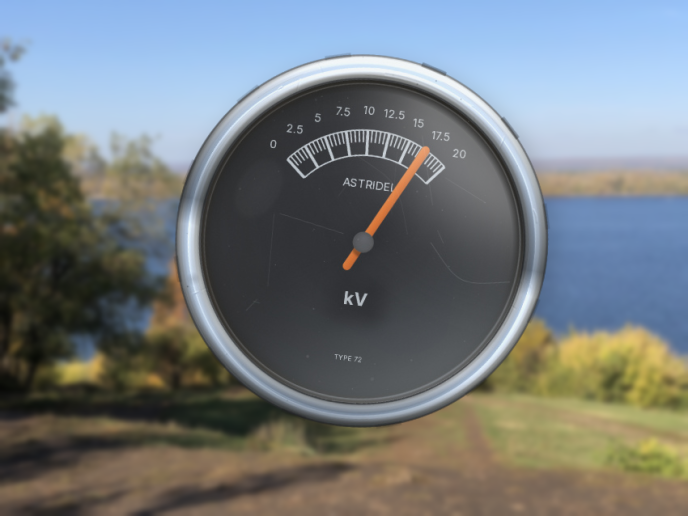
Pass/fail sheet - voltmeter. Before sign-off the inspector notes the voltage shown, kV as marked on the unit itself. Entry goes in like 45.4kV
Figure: 17kV
